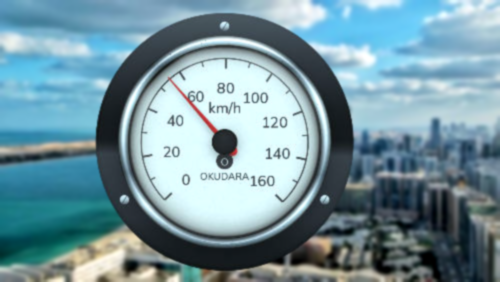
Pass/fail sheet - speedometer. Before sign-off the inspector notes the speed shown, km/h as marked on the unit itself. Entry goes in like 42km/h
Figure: 55km/h
